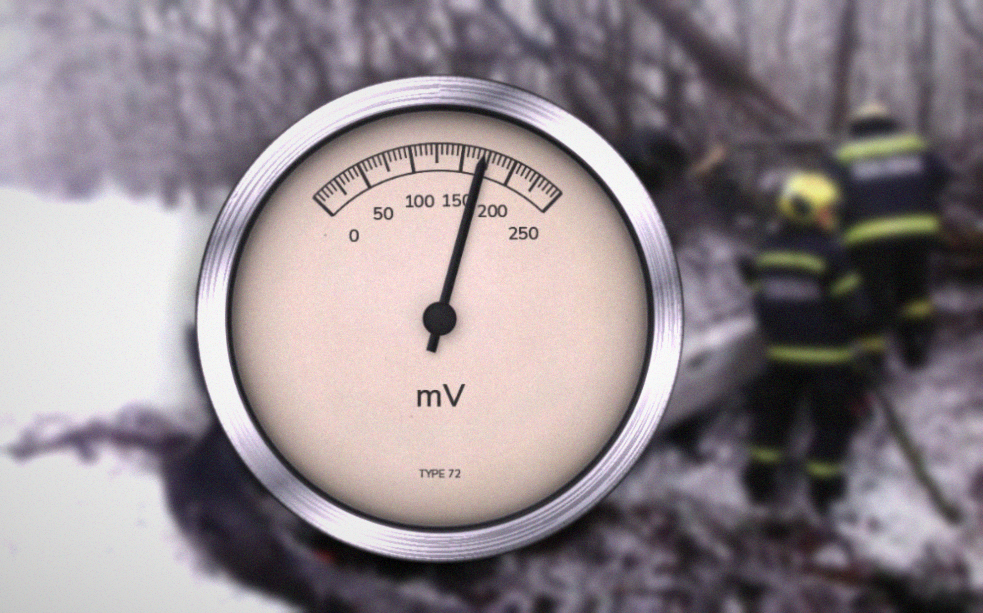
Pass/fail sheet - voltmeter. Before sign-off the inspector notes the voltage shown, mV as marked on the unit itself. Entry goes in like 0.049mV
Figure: 170mV
